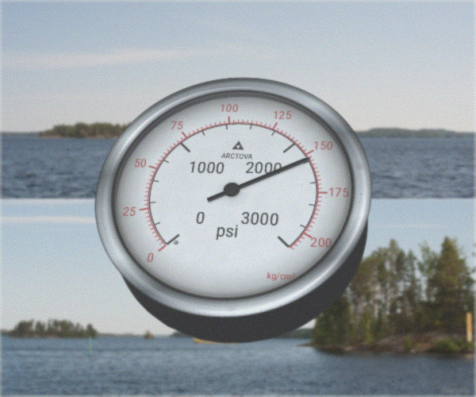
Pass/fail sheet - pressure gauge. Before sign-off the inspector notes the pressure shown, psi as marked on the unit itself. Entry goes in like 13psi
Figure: 2200psi
